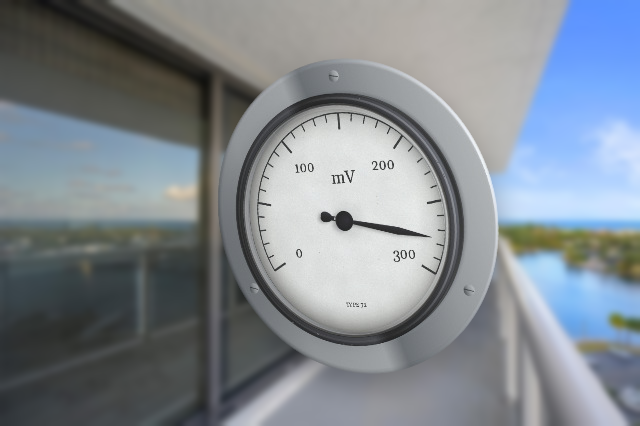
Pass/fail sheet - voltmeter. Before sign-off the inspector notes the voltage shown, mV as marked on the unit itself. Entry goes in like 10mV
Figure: 275mV
